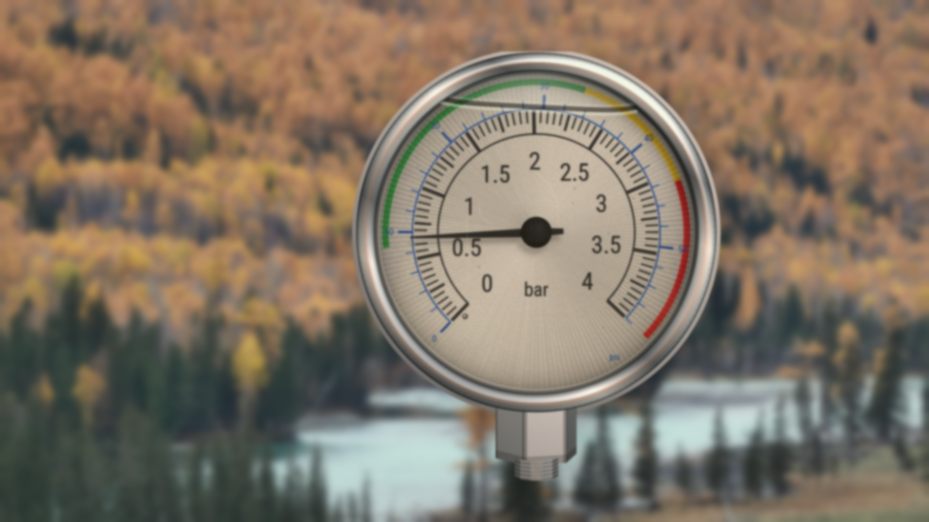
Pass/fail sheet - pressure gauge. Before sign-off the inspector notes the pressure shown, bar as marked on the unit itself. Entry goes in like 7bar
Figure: 0.65bar
